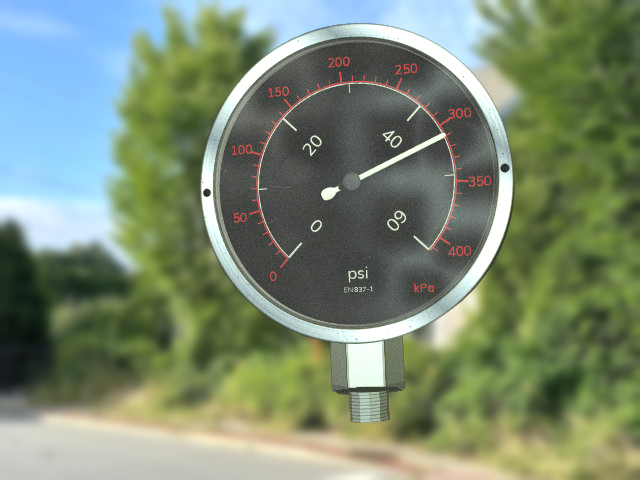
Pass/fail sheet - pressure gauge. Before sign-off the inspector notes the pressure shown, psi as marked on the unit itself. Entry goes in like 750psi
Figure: 45psi
